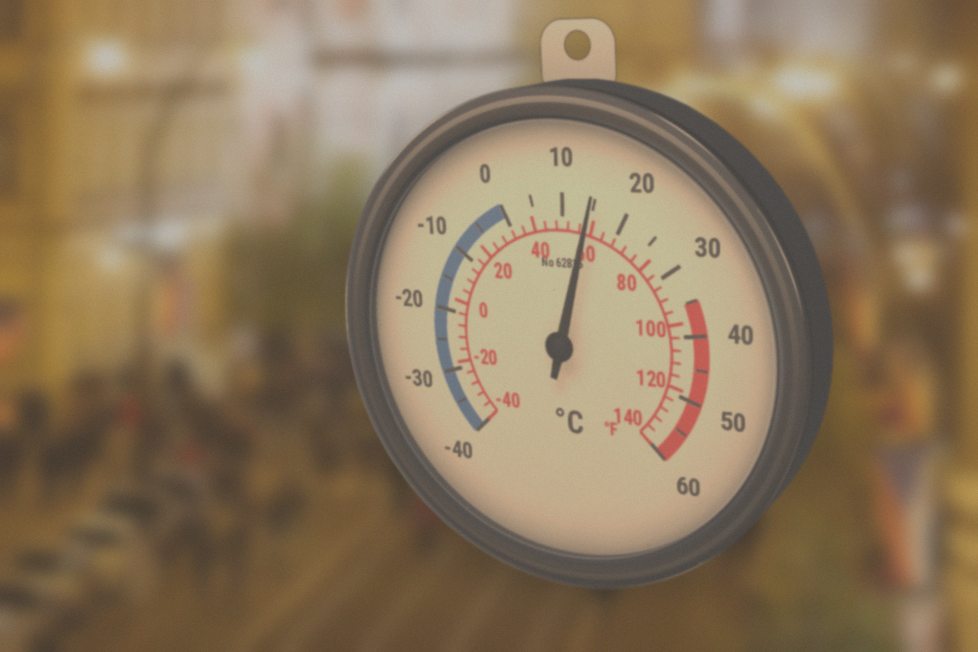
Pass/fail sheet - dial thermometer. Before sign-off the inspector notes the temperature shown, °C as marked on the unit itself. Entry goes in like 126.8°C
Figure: 15°C
